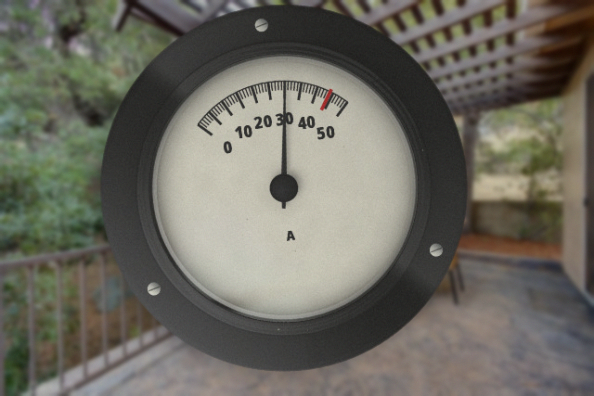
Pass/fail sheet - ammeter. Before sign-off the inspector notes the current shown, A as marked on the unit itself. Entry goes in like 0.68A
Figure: 30A
